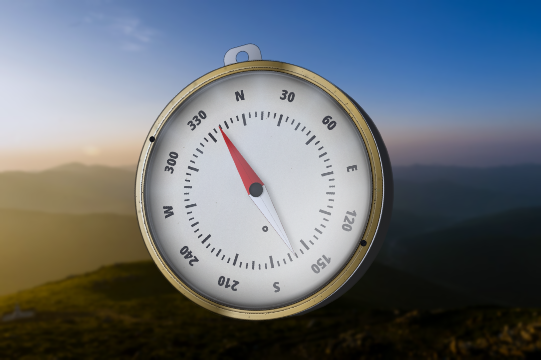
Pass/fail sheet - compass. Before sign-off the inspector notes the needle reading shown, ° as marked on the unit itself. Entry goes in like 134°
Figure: 340°
